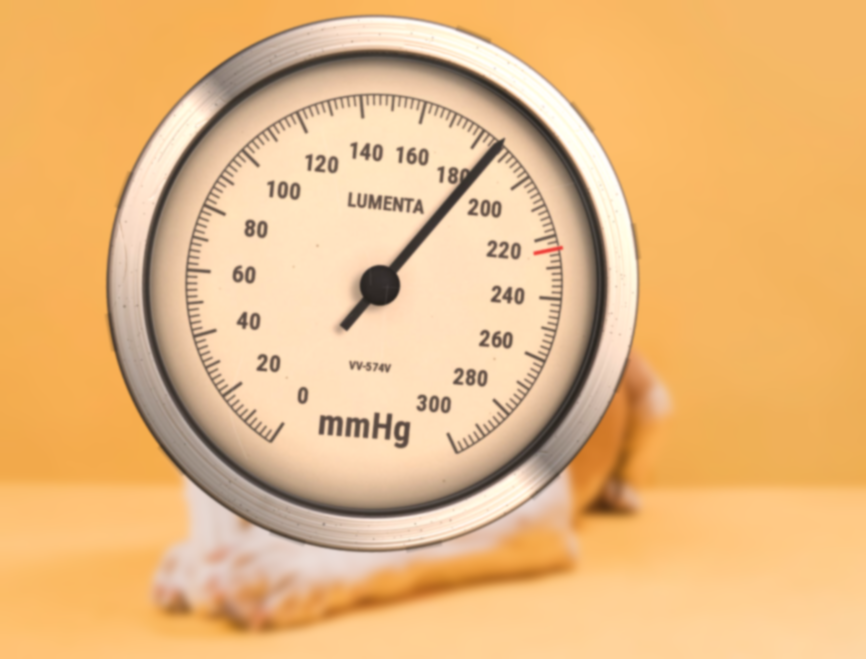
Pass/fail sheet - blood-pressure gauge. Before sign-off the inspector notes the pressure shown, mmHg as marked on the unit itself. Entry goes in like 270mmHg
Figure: 186mmHg
